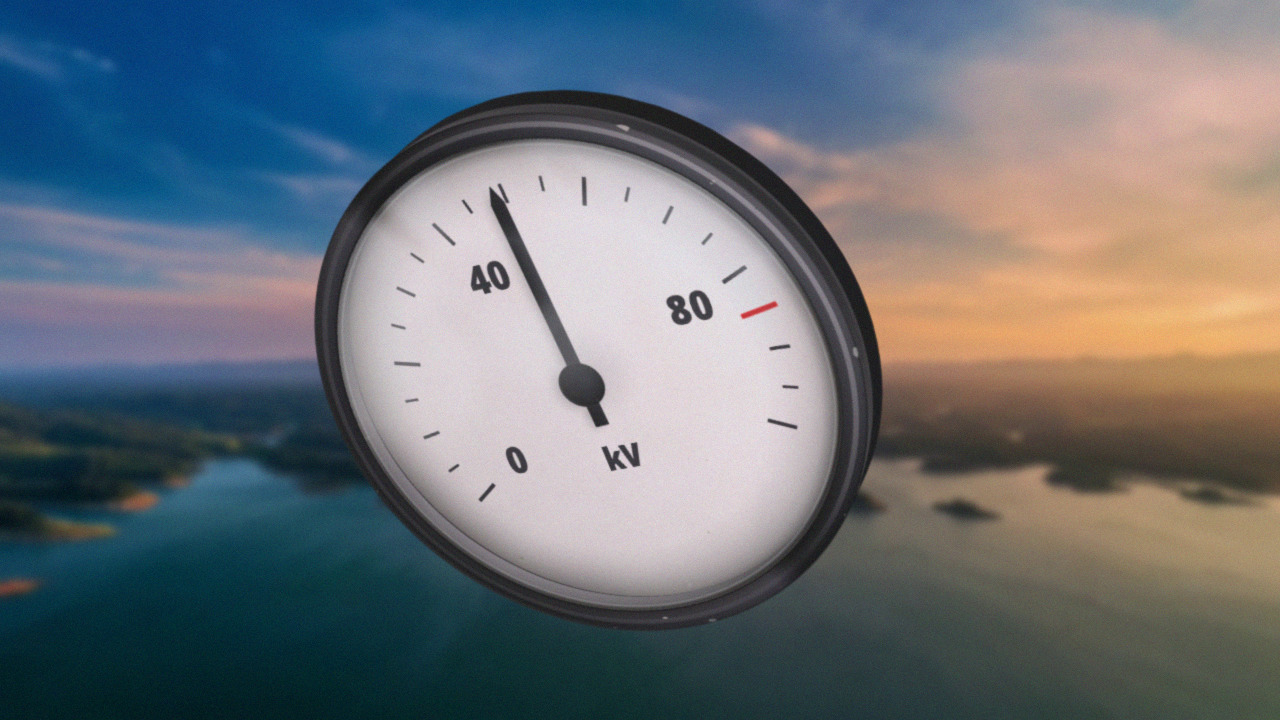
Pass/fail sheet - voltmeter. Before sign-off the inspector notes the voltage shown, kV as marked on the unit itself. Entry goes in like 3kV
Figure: 50kV
